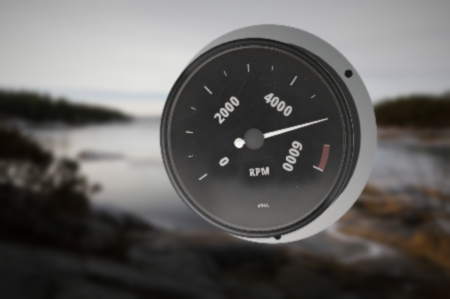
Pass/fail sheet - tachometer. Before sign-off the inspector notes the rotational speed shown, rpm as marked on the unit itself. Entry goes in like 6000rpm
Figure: 5000rpm
